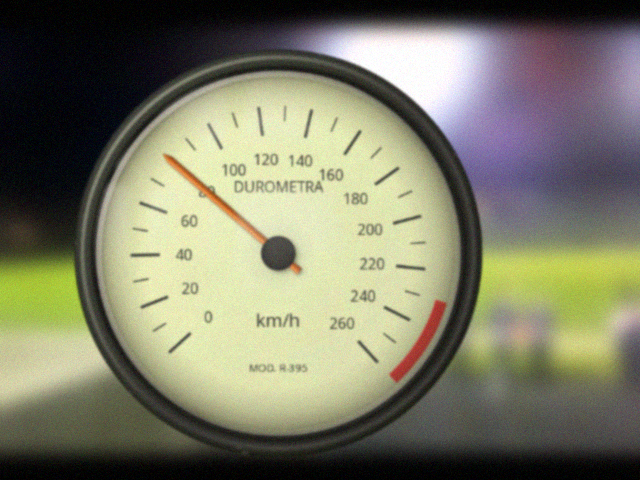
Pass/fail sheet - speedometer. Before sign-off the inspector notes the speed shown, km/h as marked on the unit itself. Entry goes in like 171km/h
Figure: 80km/h
